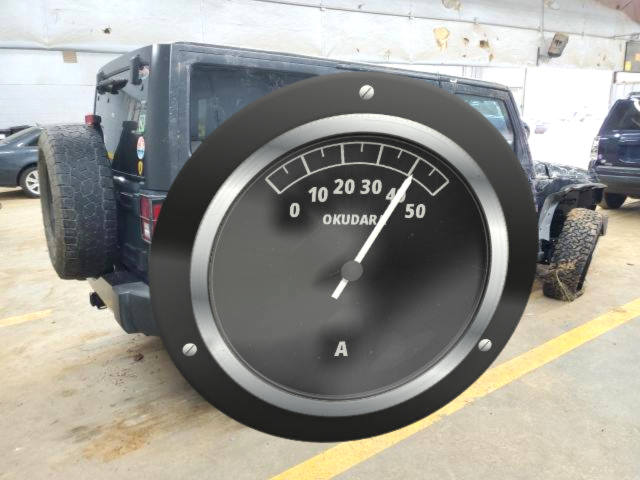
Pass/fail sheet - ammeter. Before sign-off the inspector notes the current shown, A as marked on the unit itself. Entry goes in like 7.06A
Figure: 40A
